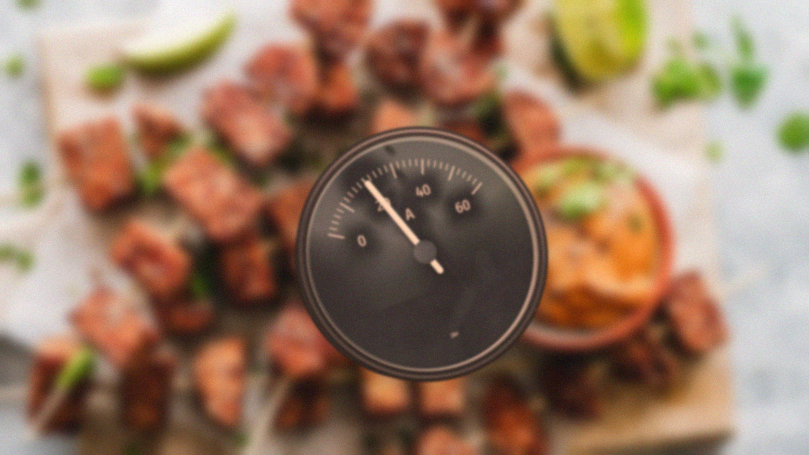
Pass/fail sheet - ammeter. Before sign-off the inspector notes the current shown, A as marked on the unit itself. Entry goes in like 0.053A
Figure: 20A
